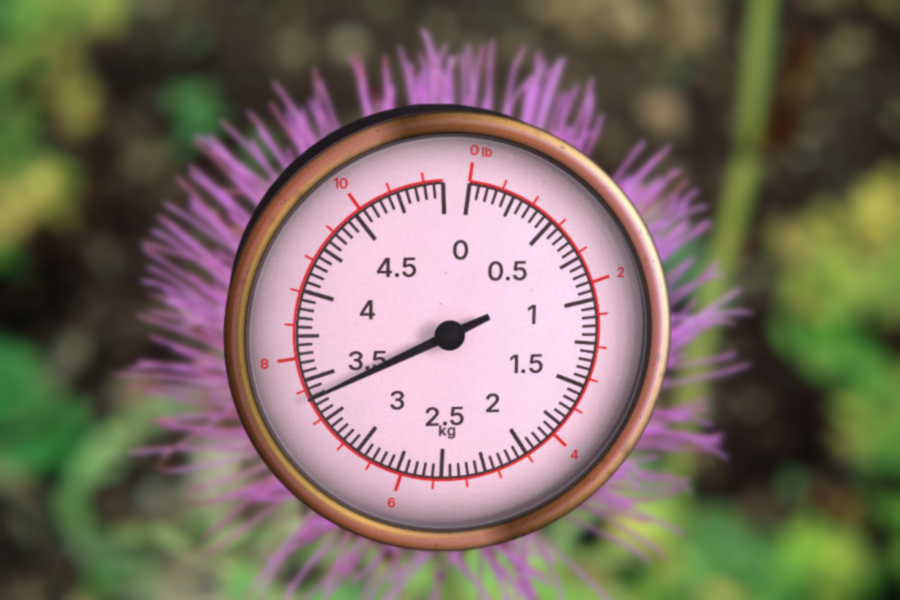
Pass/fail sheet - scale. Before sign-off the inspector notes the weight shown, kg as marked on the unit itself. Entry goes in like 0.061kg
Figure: 3.4kg
